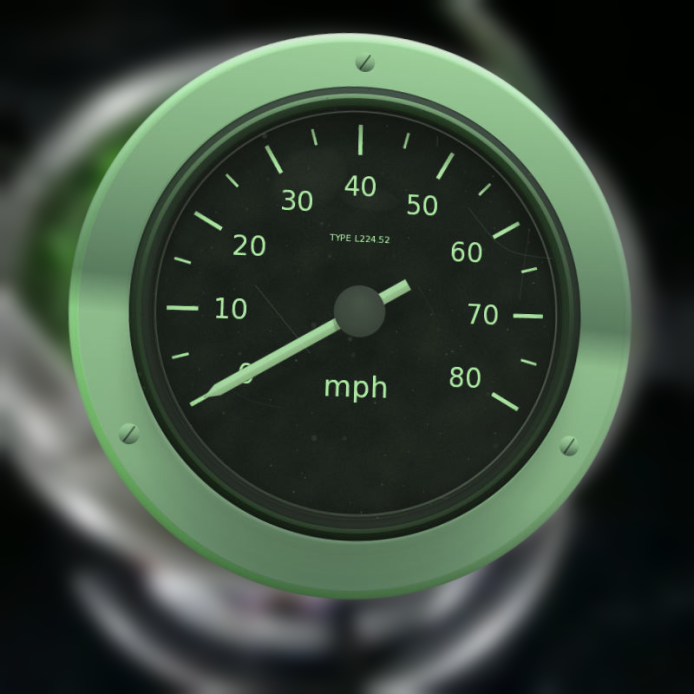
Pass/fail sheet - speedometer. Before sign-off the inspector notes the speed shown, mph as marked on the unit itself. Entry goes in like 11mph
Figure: 0mph
